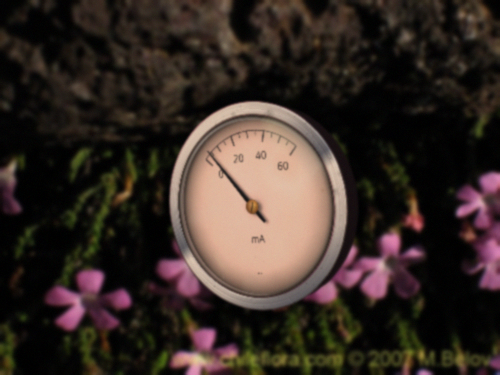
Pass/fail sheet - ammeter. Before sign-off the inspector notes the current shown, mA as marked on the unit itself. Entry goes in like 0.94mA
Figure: 5mA
